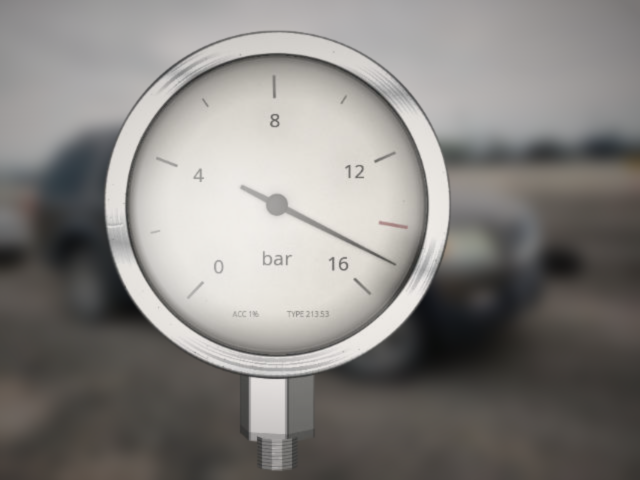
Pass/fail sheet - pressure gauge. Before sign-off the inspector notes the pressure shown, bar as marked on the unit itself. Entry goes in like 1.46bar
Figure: 15bar
